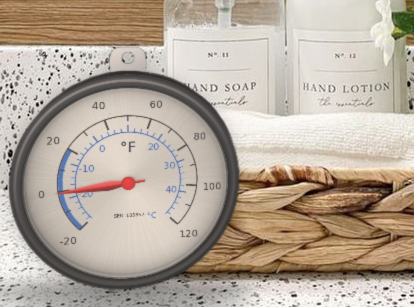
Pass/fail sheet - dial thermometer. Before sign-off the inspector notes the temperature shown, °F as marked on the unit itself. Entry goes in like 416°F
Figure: 0°F
